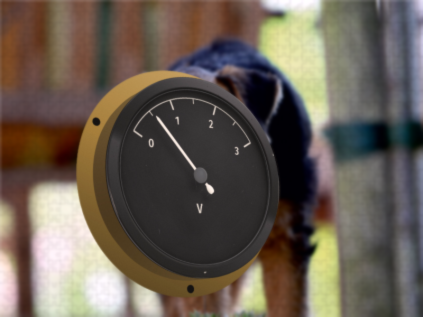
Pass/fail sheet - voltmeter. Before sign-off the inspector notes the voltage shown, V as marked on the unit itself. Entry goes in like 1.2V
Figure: 0.5V
